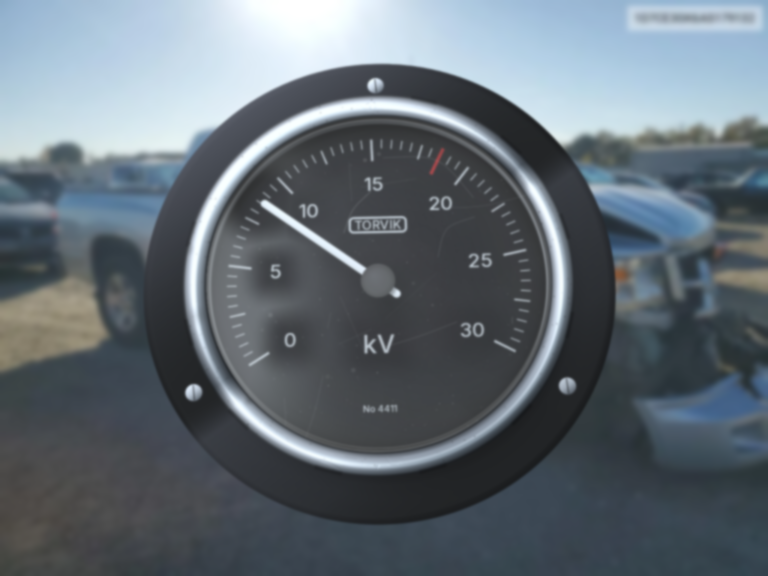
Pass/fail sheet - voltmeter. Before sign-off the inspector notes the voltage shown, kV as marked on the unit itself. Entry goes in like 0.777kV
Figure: 8.5kV
